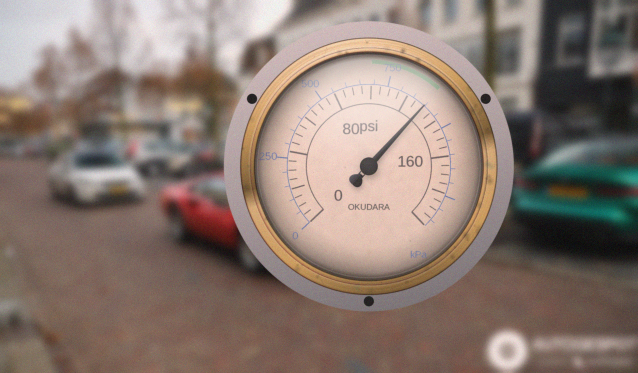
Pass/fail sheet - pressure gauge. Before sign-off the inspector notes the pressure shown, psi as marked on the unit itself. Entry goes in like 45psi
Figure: 130psi
